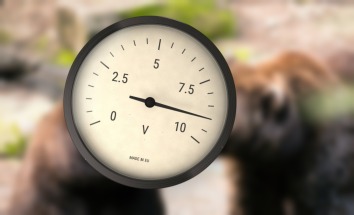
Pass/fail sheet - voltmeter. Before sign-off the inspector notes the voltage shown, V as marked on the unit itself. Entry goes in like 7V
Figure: 9V
